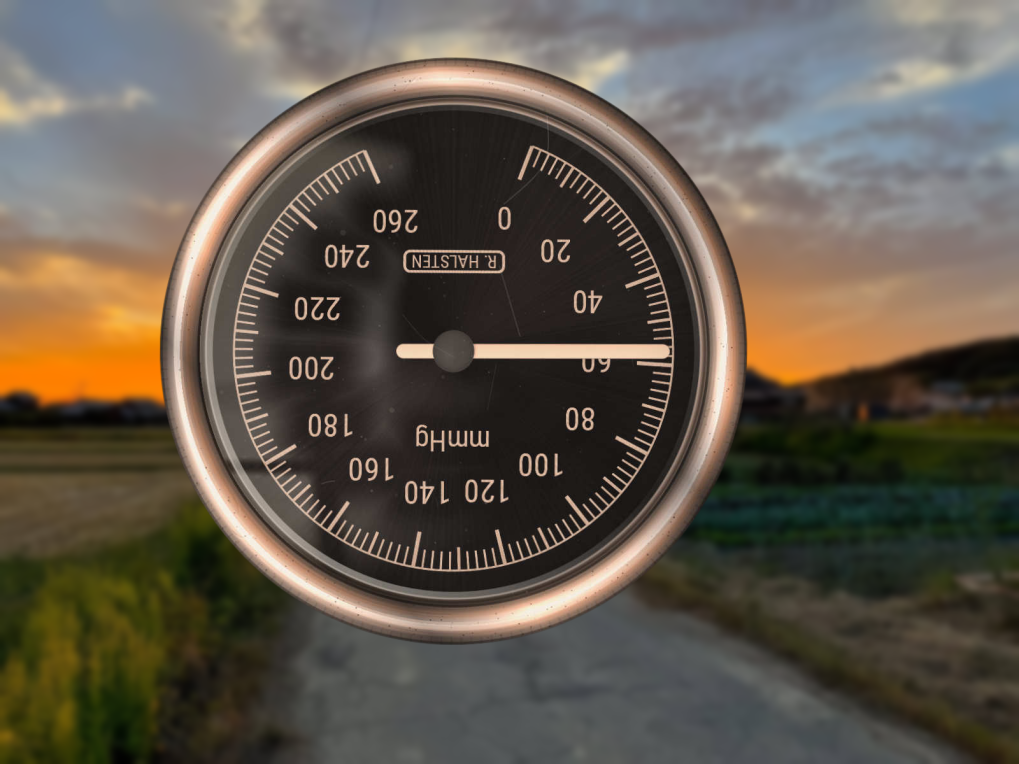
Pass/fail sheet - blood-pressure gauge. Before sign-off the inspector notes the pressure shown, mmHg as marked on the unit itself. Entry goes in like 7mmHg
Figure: 57mmHg
